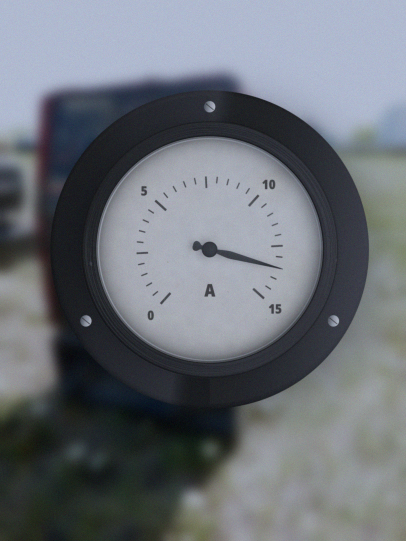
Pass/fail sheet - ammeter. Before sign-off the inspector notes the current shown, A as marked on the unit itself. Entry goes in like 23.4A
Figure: 13.5A
